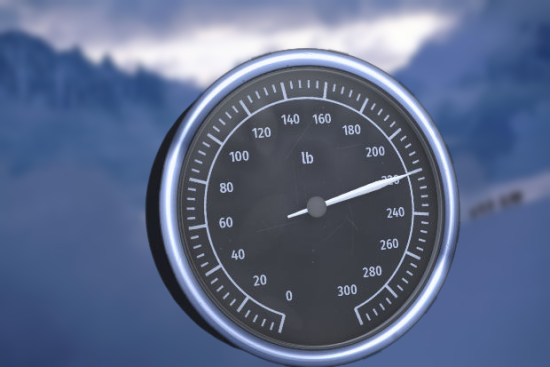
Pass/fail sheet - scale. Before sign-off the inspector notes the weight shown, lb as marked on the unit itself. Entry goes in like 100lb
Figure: 220lb
